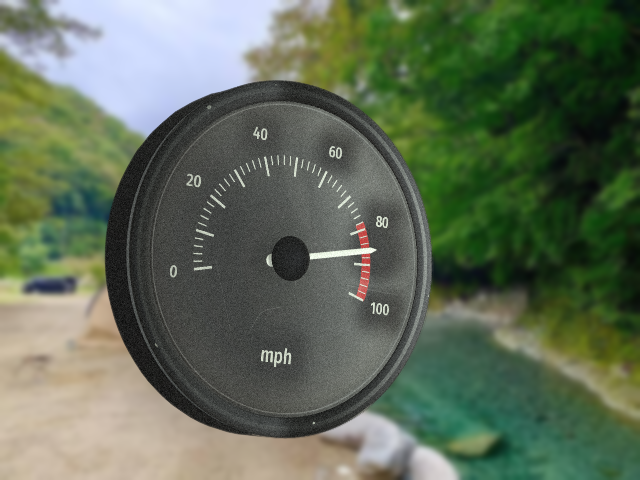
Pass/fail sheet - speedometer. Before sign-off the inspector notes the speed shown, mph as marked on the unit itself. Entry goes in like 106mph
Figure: 86mph
